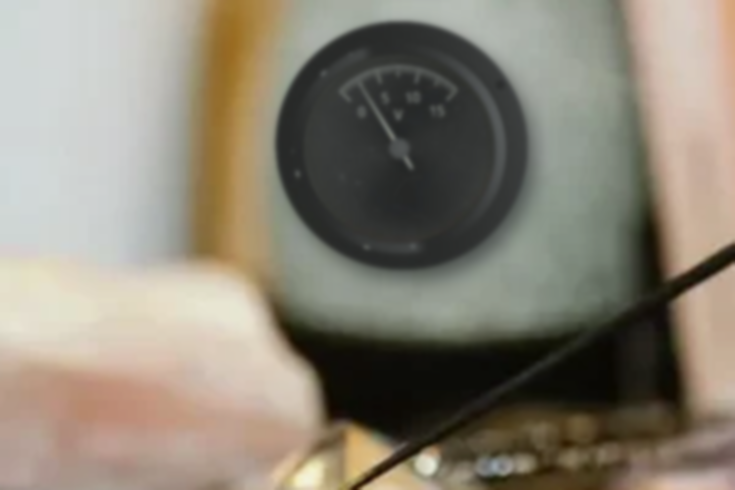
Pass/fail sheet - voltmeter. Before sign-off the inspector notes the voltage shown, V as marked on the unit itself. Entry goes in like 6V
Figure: 2.5V
